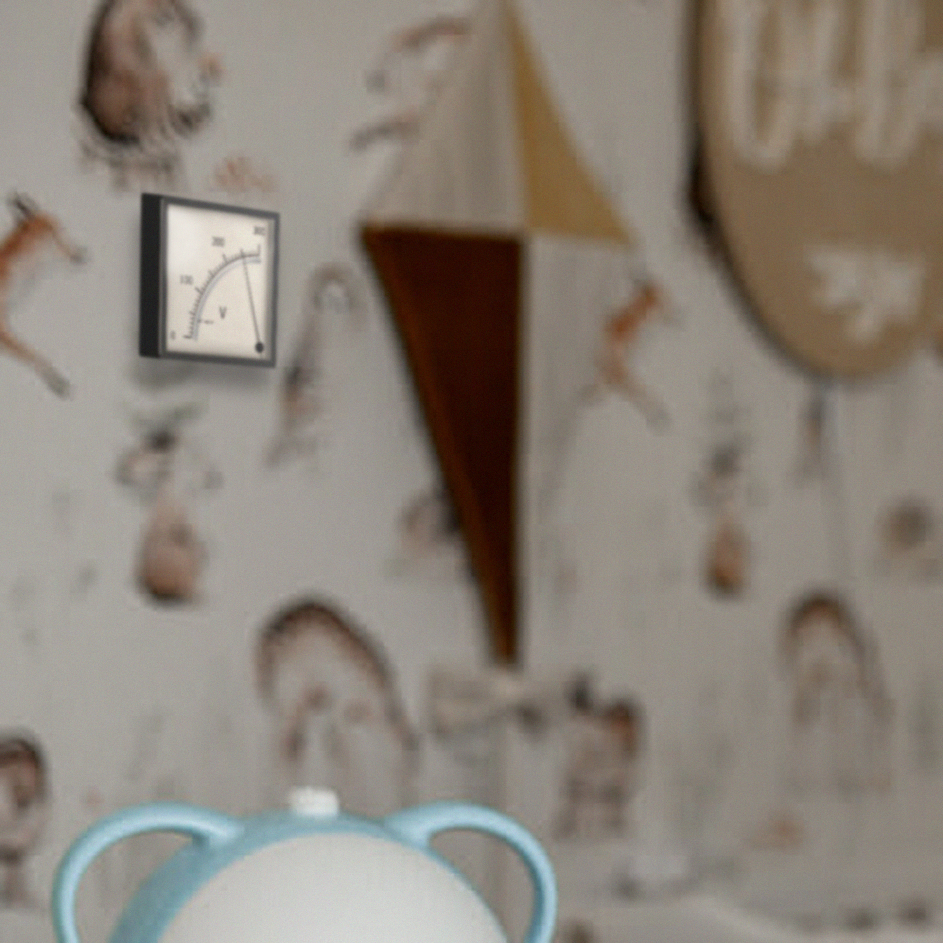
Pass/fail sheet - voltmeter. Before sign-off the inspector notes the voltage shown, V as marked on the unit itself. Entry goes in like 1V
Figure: 250V
